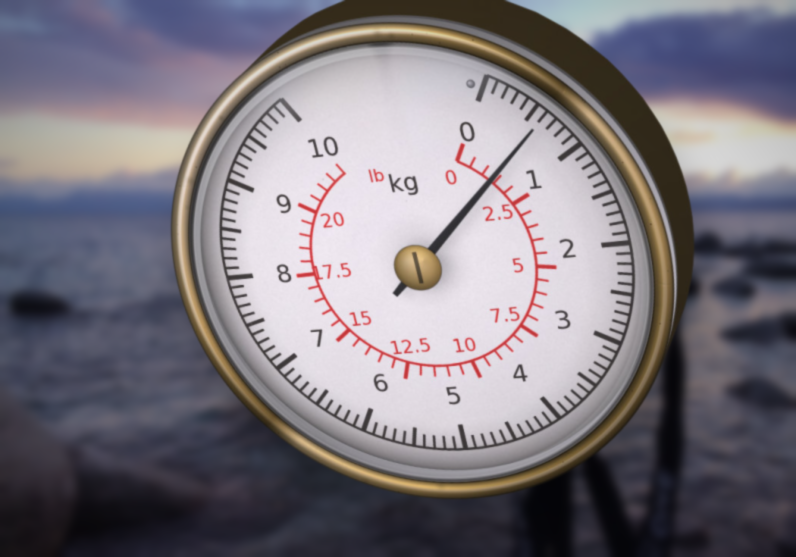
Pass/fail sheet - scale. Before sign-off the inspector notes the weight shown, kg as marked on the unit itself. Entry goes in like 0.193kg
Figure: 0.6kg
